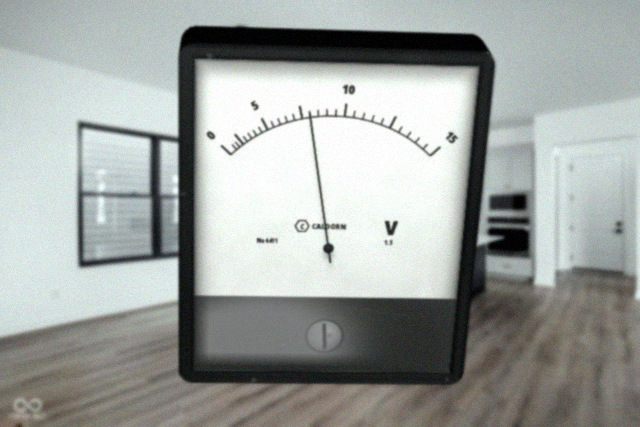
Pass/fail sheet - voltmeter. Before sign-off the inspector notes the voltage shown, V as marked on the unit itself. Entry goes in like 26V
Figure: 8V
